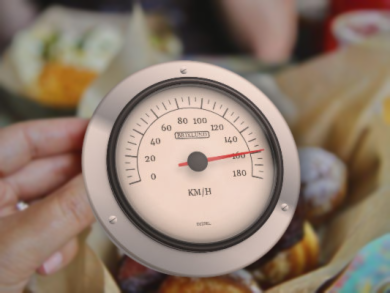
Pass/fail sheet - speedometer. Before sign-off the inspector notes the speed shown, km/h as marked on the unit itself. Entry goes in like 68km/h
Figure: 160km/h
